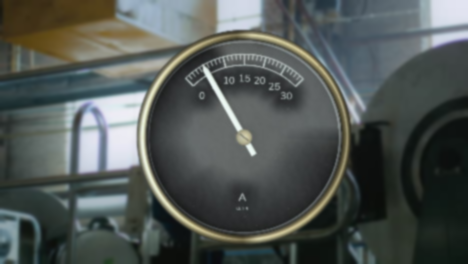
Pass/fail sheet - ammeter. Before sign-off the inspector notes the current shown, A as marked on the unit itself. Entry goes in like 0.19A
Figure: 5A
